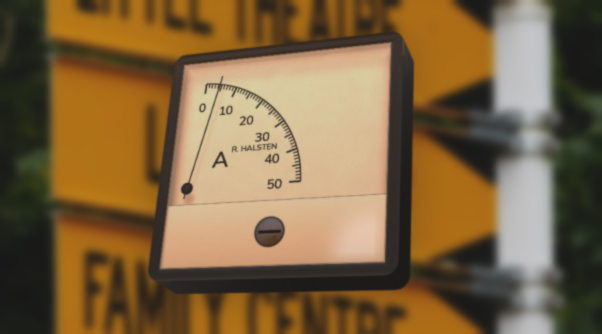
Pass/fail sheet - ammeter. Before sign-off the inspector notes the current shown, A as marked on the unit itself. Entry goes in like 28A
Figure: 5A
